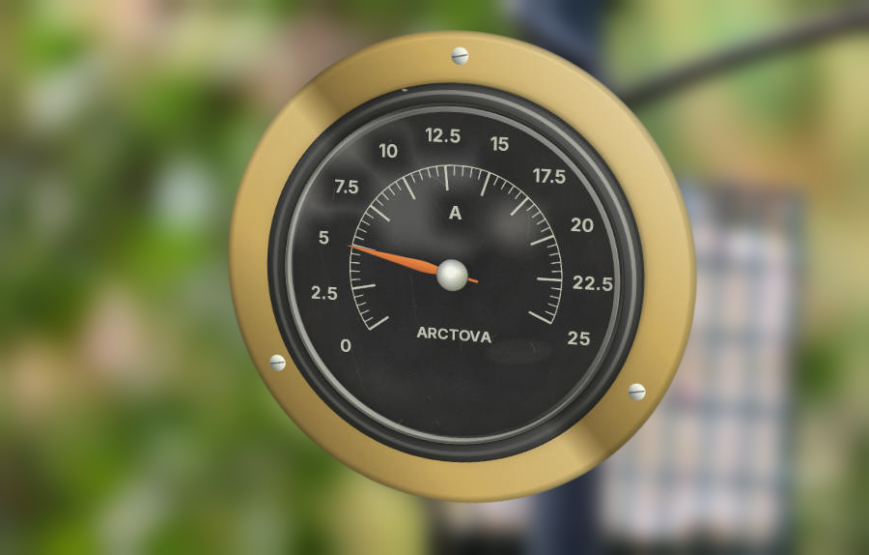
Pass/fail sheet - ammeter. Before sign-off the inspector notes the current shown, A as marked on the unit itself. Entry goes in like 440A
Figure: 5A
